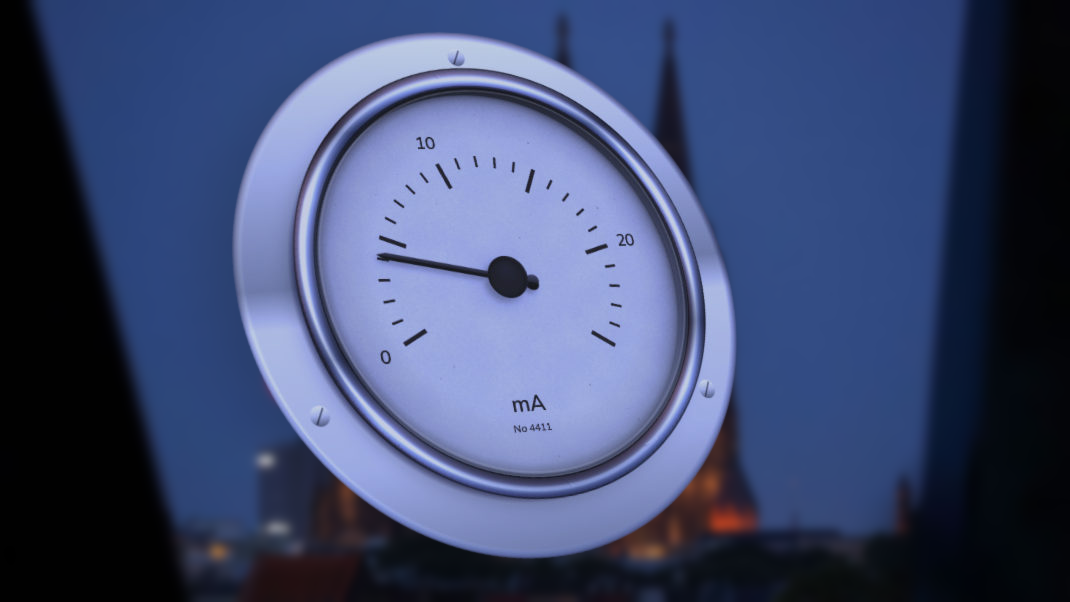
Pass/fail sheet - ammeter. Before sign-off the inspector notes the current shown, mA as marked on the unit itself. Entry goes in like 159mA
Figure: 4mA
